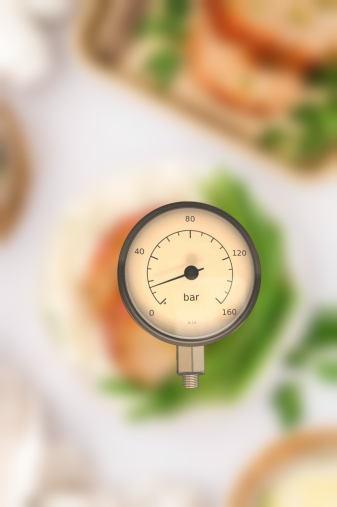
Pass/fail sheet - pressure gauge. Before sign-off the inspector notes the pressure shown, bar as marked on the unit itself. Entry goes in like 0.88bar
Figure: 15bar
